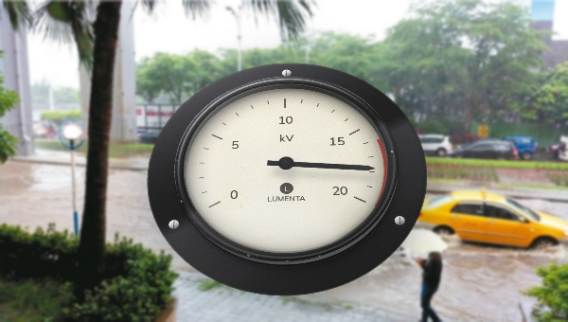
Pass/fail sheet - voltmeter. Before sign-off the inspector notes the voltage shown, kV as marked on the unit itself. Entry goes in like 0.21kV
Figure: 18kV
